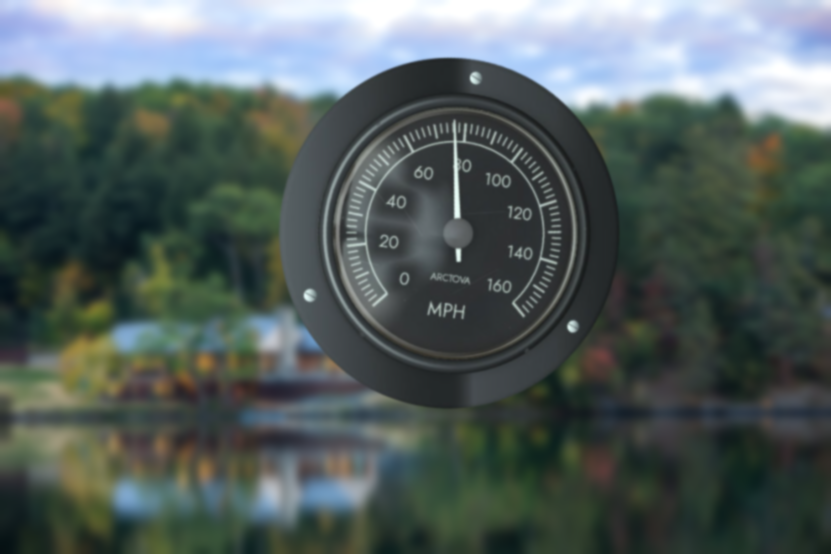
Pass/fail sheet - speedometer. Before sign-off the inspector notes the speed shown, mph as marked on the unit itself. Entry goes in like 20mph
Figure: 76mph
